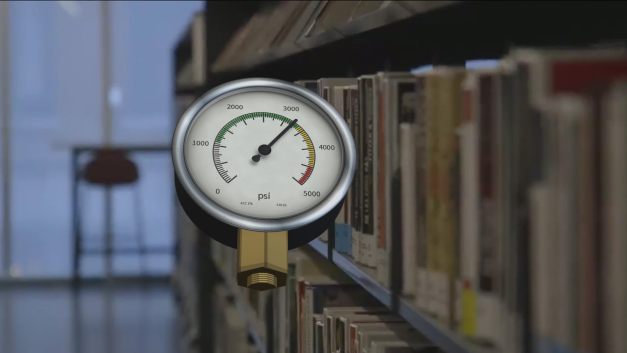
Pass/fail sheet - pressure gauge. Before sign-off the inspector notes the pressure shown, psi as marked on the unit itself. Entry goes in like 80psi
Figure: 3250psi
